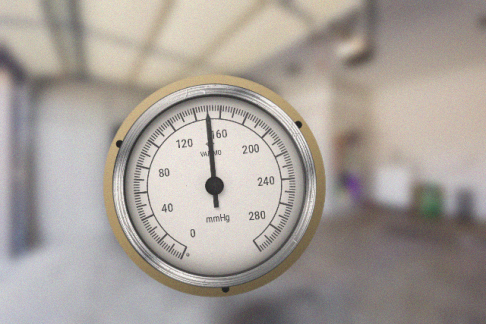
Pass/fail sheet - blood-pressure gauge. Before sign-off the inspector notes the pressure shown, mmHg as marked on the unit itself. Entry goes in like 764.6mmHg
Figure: 150mmHg
